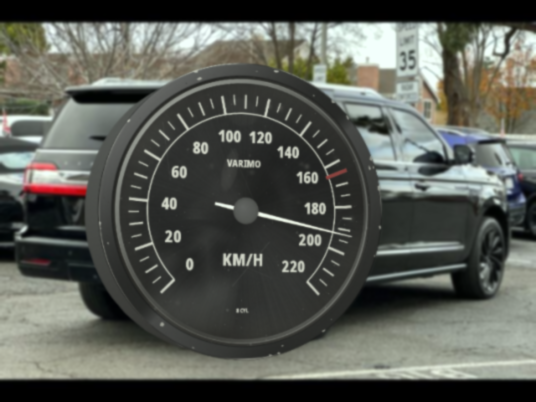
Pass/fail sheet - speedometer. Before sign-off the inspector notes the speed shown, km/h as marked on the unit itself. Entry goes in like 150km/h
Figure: 192.5km/h
